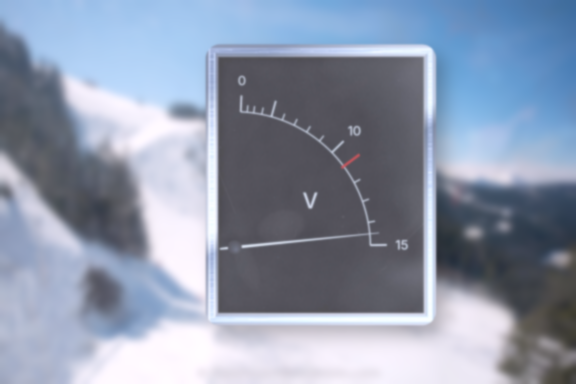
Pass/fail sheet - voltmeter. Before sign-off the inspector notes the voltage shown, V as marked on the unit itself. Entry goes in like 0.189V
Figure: 14.5V
